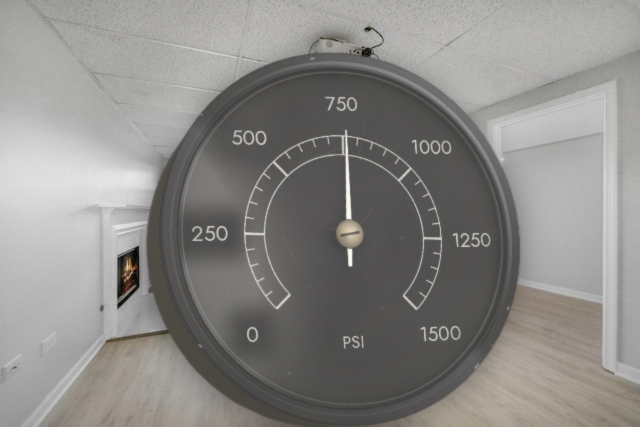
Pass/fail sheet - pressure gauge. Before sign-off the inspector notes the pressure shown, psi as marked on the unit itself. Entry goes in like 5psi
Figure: 750psi
